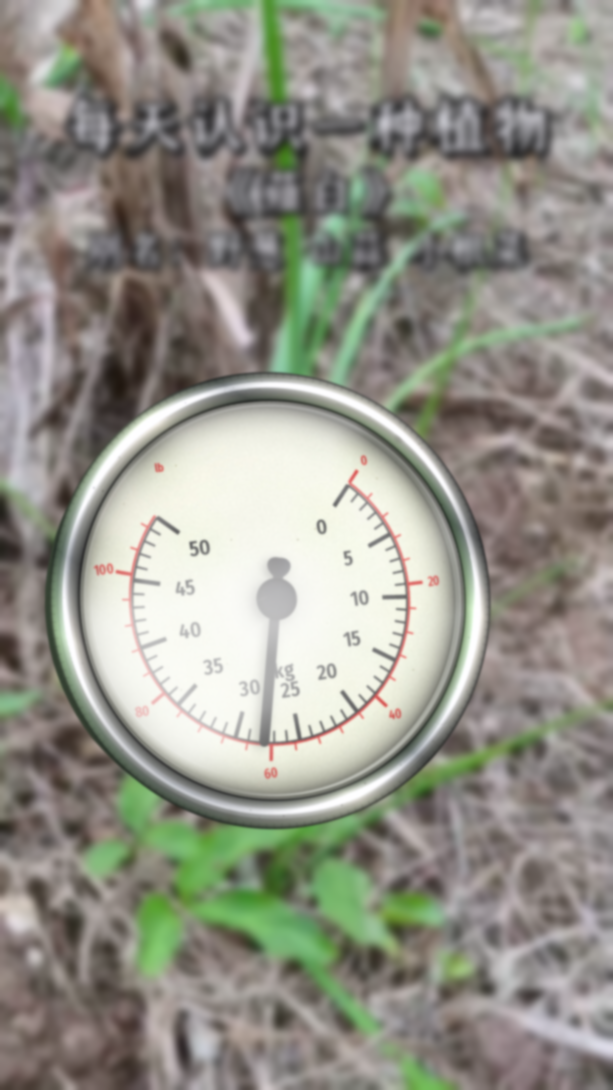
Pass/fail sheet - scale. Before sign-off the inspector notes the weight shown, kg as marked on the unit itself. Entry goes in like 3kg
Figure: 28kg
